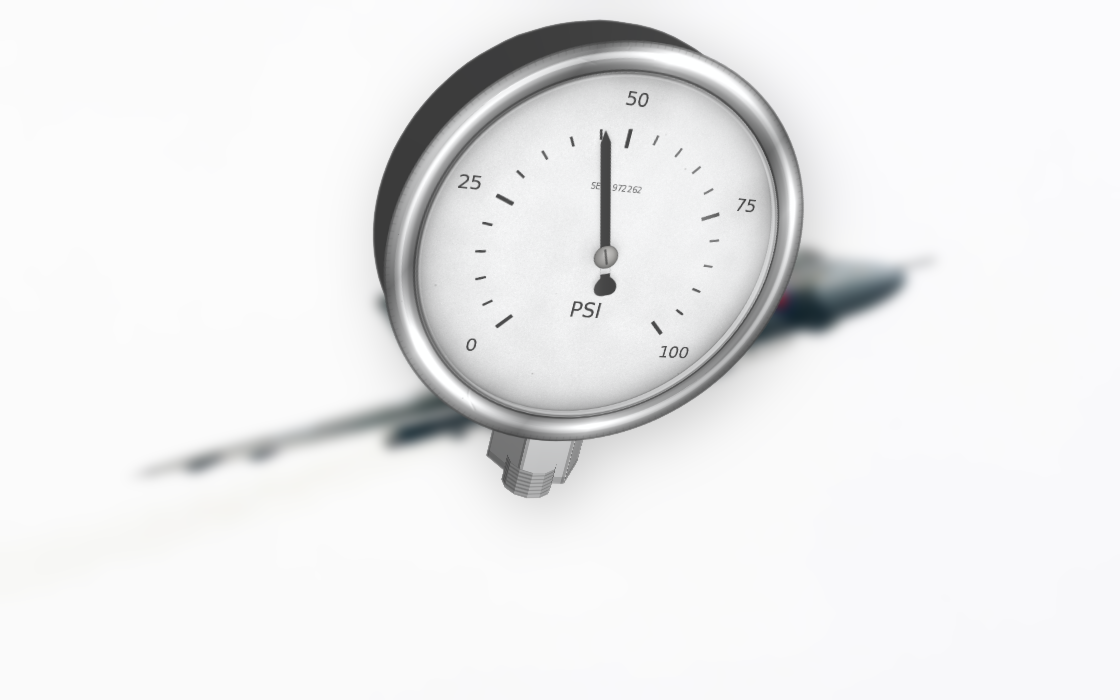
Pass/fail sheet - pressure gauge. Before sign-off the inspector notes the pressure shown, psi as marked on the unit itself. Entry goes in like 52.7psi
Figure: 45psi
